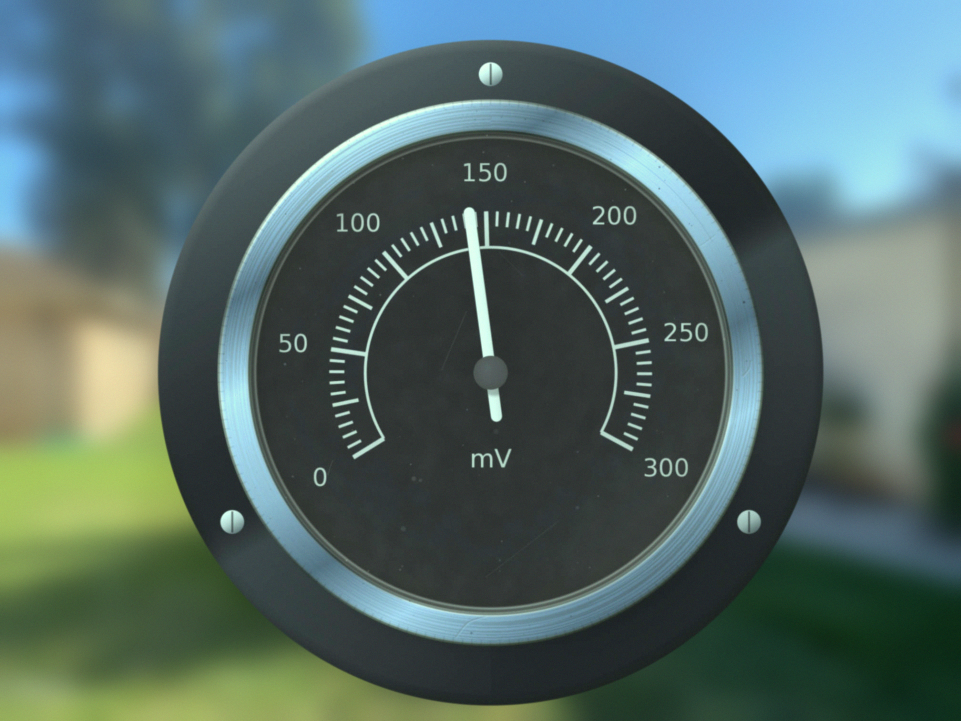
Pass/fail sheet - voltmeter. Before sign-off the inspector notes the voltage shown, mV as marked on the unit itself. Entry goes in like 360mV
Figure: 142.5mV
